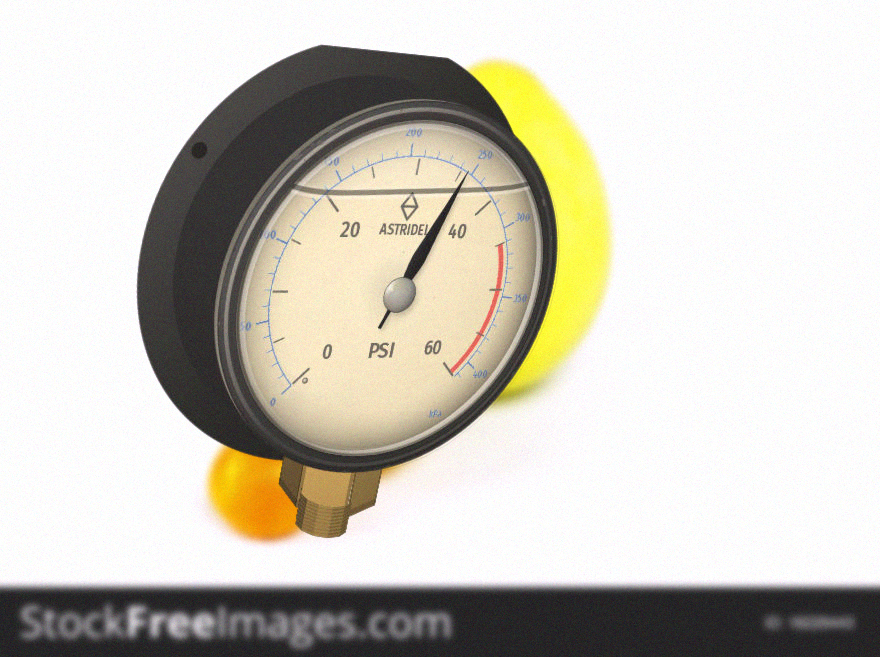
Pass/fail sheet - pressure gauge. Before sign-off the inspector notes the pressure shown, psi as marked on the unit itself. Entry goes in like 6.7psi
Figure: 35psi
